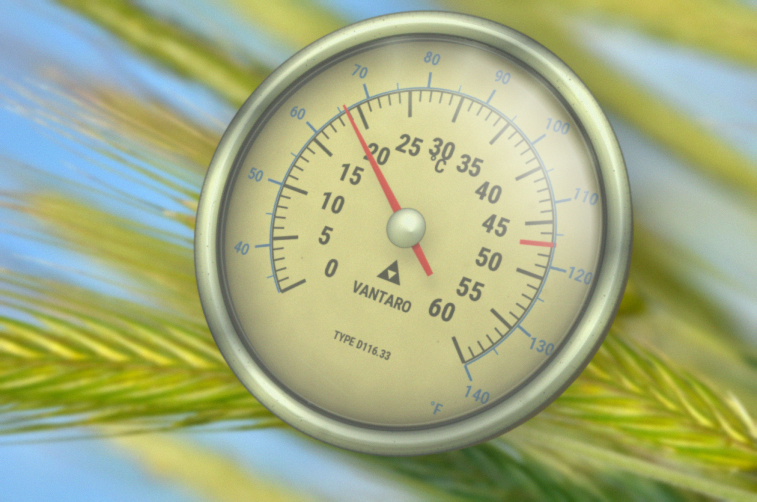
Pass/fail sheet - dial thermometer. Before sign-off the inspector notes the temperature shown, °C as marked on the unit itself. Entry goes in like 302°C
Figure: 19°C
